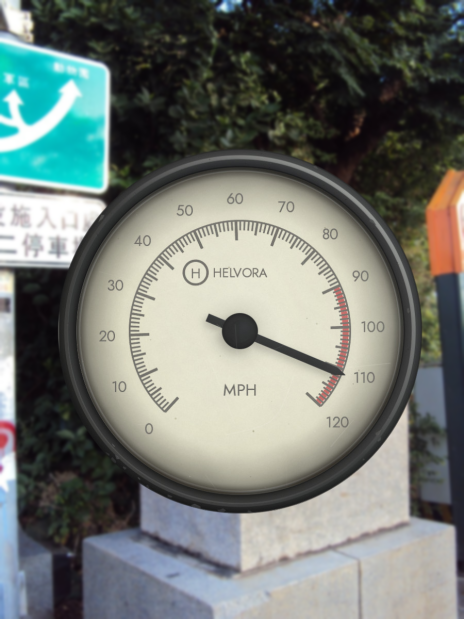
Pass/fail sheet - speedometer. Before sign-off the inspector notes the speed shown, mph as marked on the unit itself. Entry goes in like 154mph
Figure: 111mph
